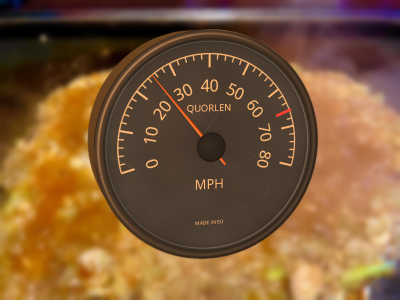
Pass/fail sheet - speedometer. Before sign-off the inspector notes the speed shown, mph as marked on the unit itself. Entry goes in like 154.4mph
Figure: 25mph
